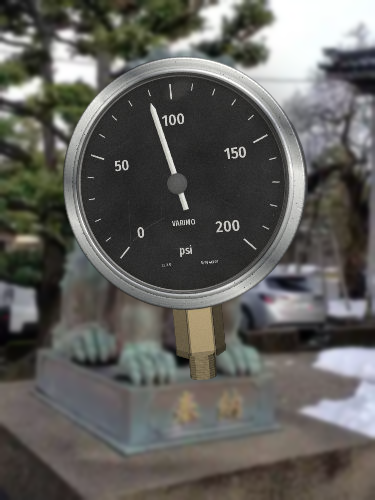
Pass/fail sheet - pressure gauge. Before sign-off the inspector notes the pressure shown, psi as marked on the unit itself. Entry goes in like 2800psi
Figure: 90psi
